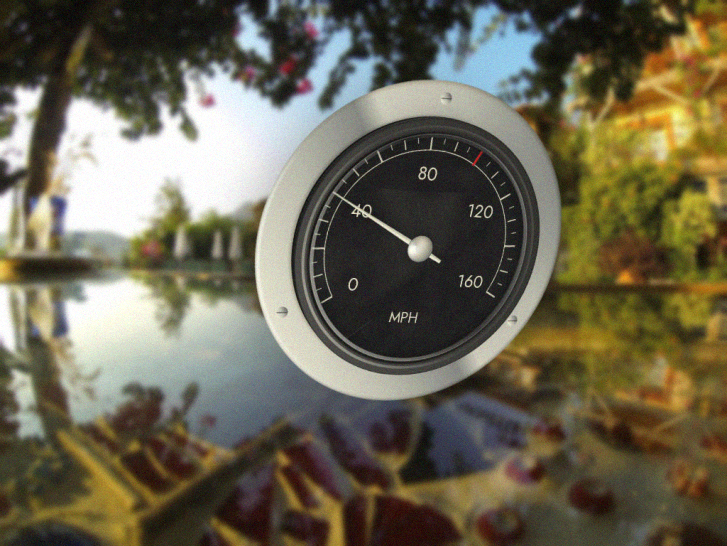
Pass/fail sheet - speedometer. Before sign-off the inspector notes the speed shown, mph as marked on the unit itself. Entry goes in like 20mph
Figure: 40mph
